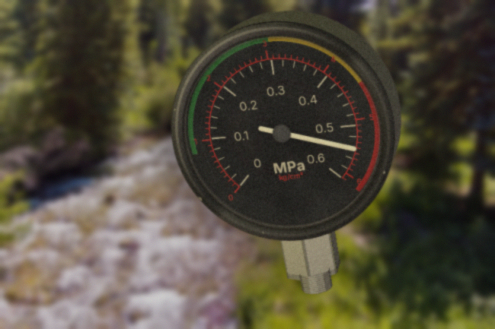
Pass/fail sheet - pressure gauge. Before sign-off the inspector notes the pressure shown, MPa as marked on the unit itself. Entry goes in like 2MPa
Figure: 0.54MPa
